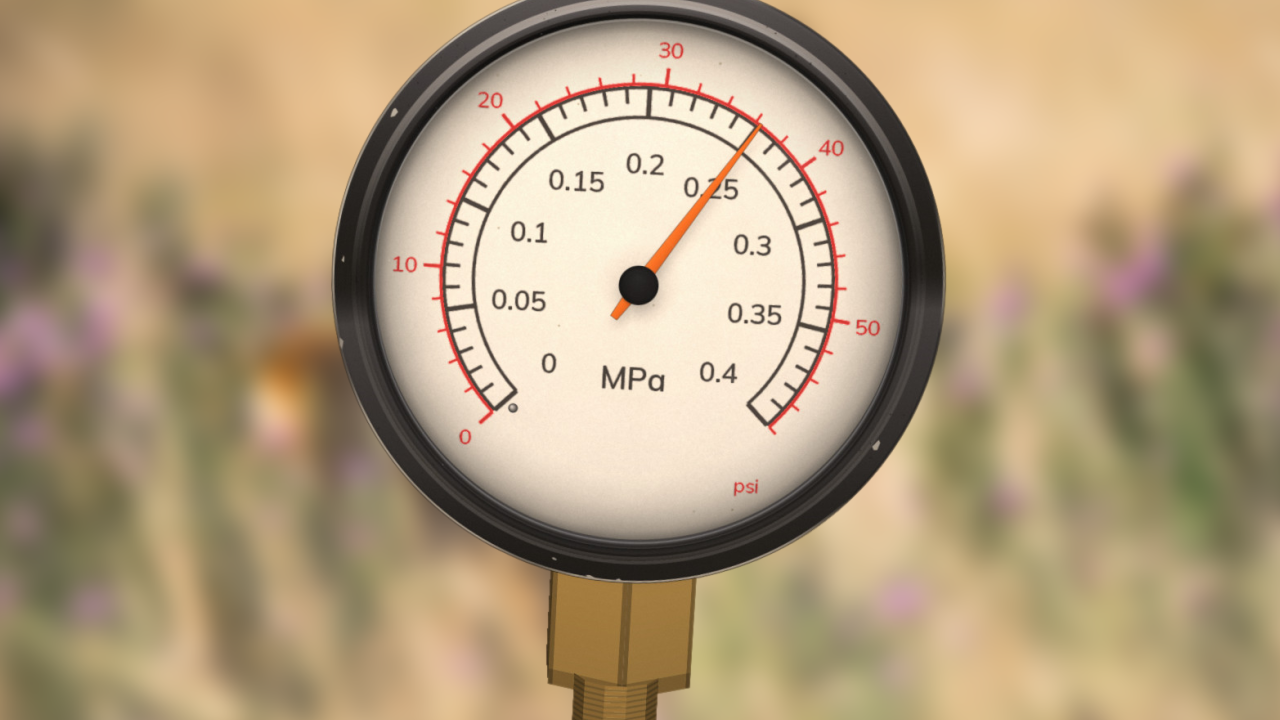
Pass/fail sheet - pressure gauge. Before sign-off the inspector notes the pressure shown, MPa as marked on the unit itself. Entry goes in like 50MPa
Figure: 0.25MPa
